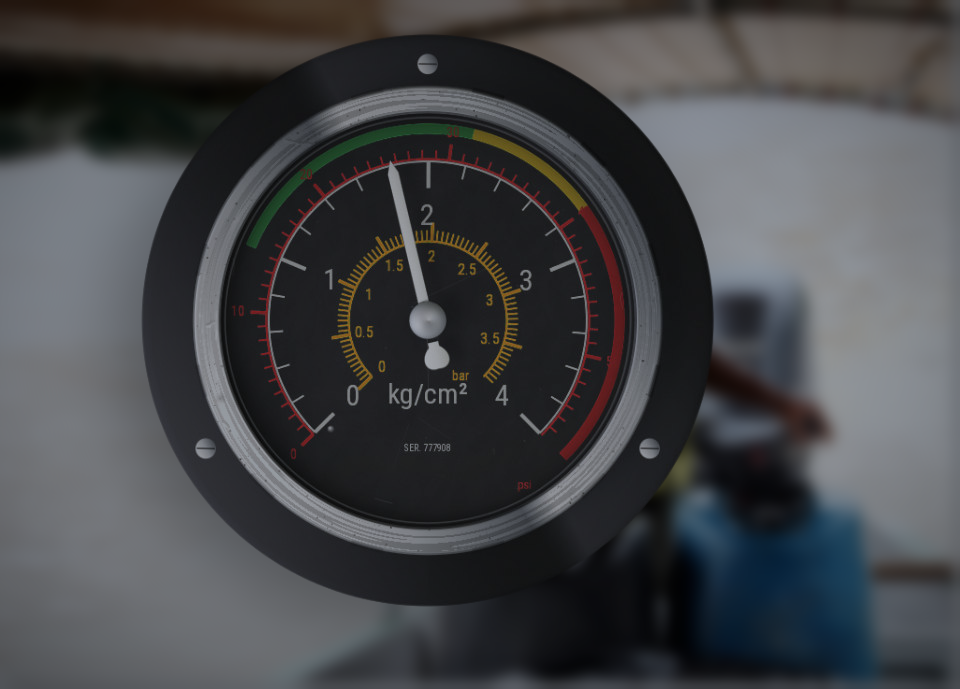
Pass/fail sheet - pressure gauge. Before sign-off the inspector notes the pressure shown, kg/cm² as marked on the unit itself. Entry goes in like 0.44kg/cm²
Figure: 1.8kg/cm²
